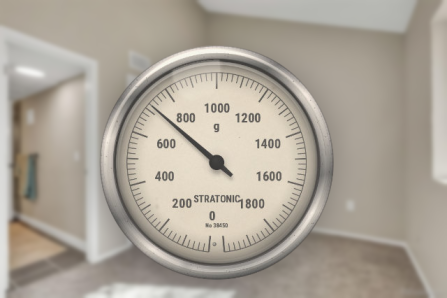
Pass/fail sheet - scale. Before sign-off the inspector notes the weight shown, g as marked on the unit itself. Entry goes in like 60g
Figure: 720g
